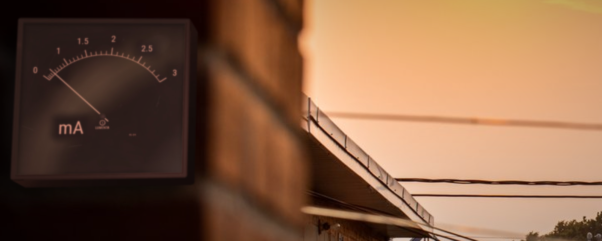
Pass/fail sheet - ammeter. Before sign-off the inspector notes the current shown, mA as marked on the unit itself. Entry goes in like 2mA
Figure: 0.5mA
